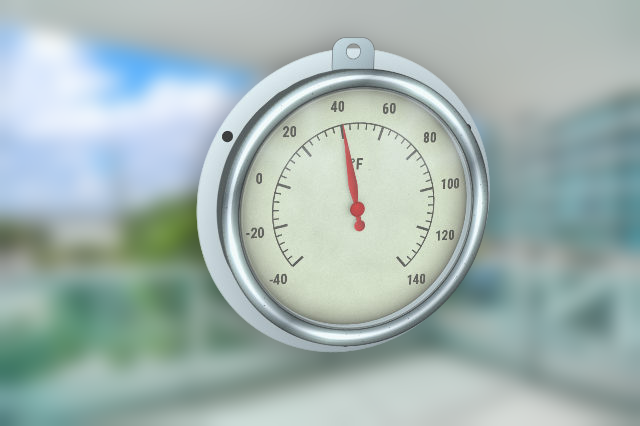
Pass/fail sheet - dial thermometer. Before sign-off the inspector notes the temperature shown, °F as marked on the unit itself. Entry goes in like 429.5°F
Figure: 40°F
